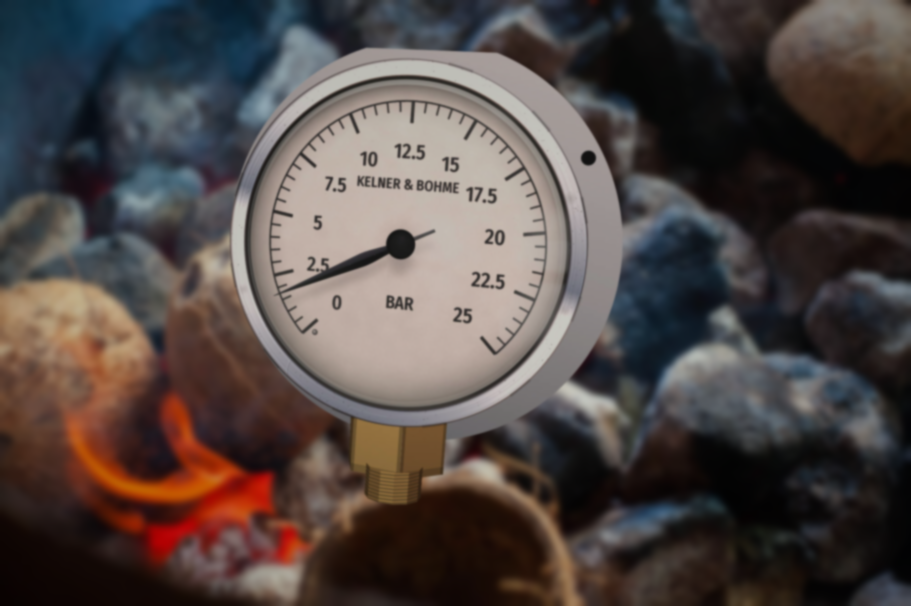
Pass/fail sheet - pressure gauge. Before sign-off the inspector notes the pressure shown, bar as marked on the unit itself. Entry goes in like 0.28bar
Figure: 1.75bar
